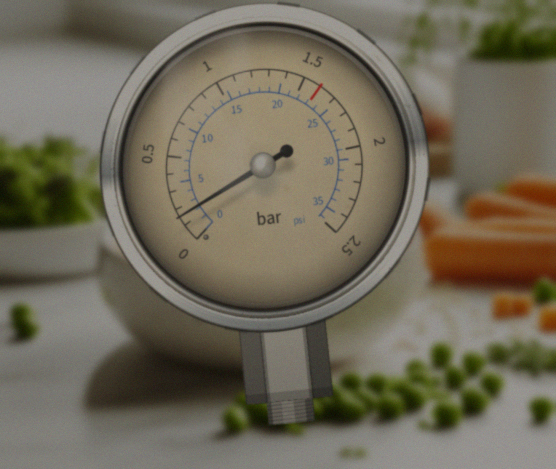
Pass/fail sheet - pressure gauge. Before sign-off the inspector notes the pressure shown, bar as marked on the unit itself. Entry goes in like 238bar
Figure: 0.15bar
